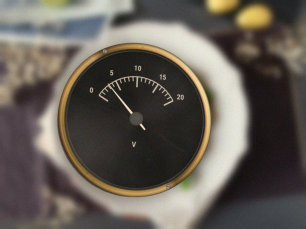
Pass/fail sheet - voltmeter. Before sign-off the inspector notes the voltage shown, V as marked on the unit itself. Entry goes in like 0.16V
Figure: 3V
